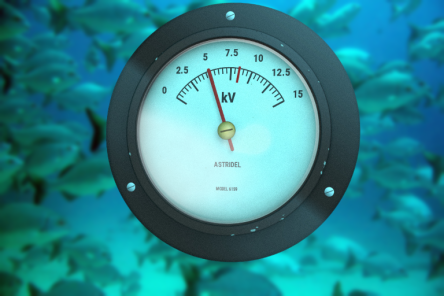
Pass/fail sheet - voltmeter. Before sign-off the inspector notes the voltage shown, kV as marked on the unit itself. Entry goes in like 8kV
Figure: 5kV
